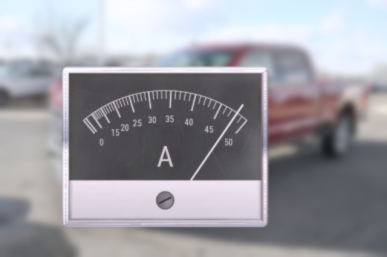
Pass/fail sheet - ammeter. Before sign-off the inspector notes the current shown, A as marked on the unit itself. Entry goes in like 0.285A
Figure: 48A
